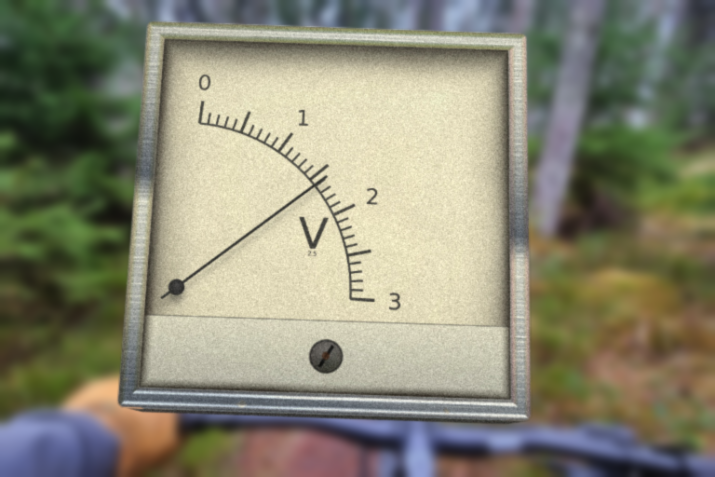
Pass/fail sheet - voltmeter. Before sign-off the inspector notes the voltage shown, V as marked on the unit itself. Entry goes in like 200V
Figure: 1.6V
